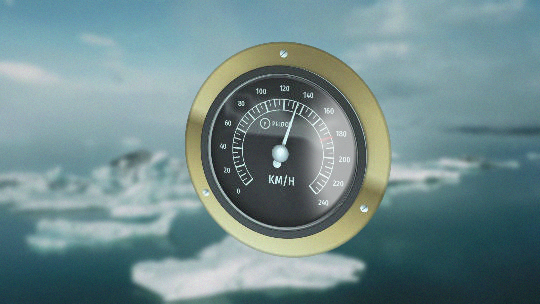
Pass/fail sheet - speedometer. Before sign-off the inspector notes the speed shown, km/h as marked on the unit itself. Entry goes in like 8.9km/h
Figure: 135km/h
